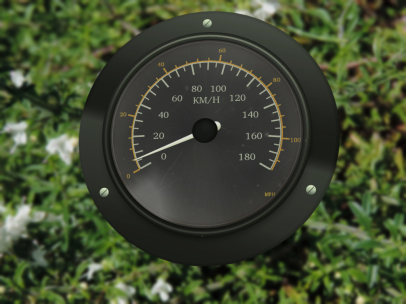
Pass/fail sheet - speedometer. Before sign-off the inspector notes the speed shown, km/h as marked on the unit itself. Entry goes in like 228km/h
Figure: 5km/h
